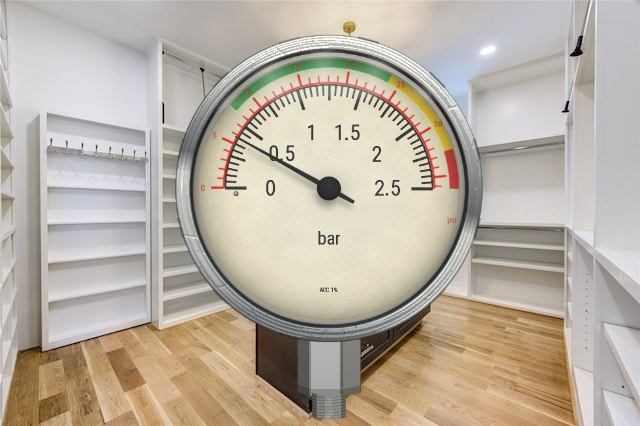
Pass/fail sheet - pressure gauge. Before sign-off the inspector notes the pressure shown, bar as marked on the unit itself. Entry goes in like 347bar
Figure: 0.4bar
